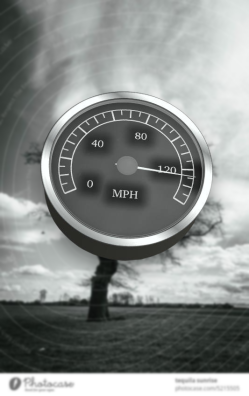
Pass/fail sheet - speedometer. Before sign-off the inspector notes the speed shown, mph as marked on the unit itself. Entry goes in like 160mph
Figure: 125mph
